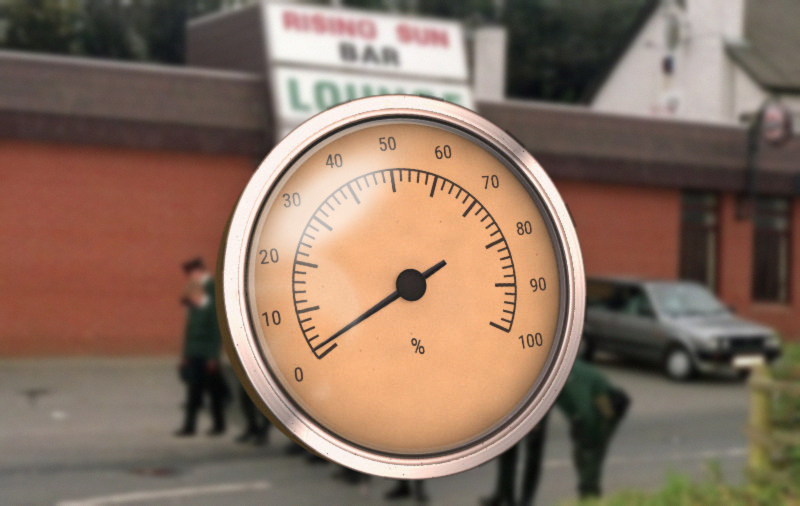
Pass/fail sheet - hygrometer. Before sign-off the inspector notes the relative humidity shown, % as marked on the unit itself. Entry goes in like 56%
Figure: 2%
